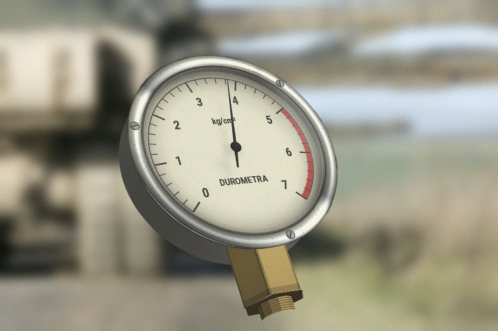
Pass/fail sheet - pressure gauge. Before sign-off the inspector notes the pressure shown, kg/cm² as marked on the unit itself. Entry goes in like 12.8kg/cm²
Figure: 3.8kg/cm²
